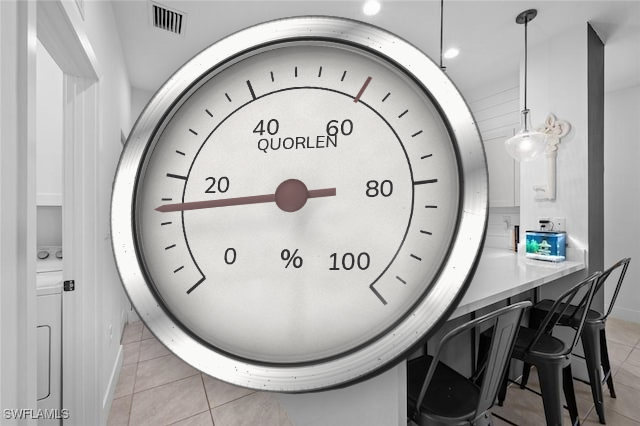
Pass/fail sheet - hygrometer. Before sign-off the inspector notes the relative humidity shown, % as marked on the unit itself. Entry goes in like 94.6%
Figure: 14%
